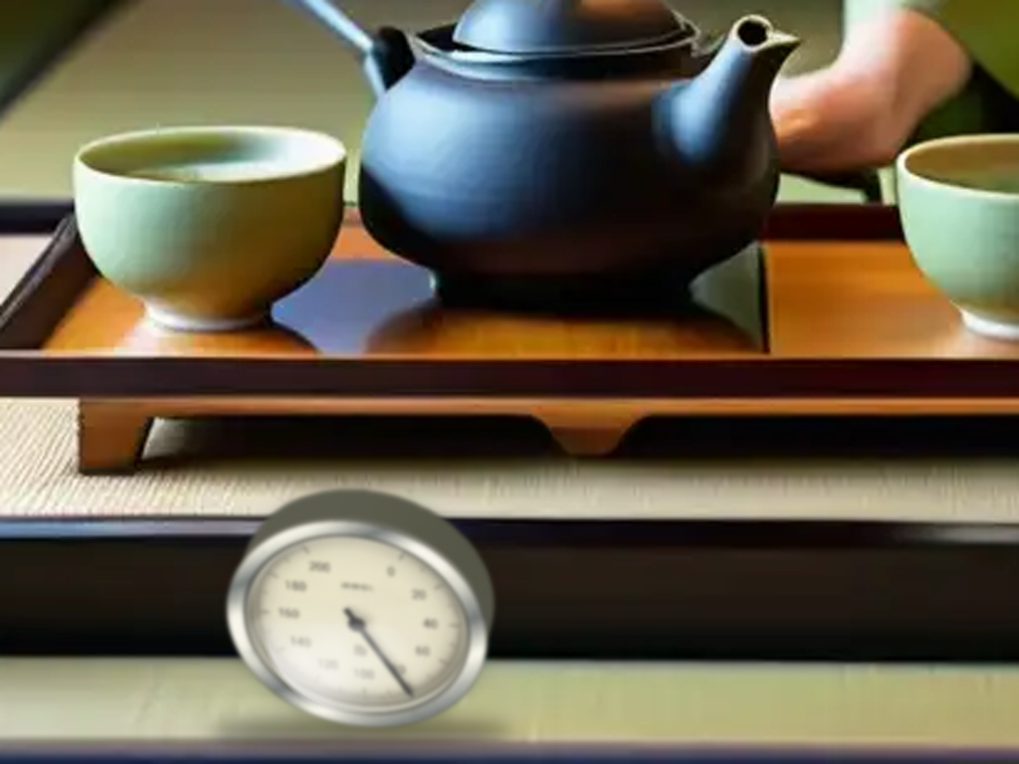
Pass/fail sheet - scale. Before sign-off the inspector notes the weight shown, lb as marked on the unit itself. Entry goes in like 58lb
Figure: 80lb
